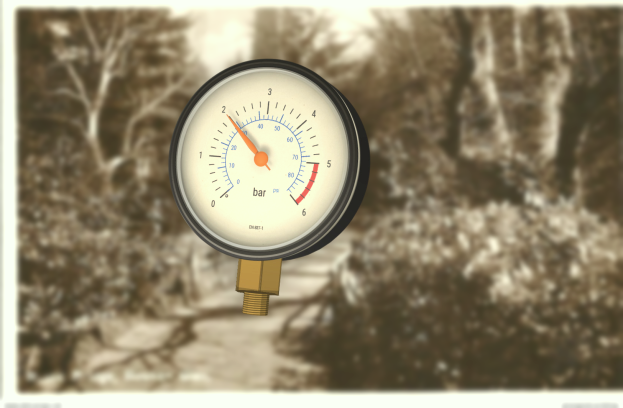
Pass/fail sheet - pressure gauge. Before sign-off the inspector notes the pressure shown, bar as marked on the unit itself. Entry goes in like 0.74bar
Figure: 2bar
